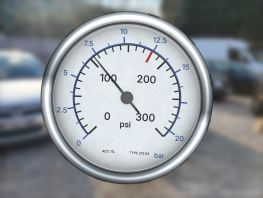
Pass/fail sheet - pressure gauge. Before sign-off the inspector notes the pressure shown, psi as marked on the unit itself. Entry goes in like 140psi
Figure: 105psi
